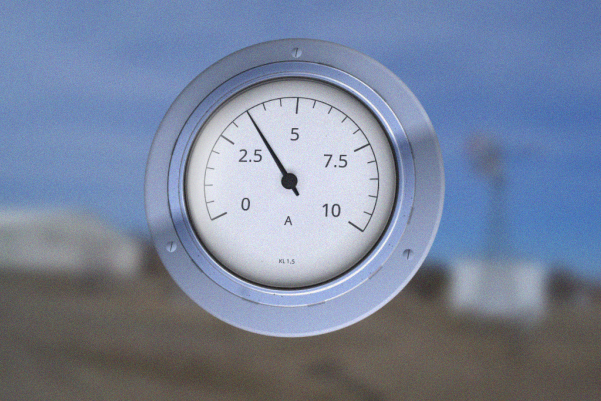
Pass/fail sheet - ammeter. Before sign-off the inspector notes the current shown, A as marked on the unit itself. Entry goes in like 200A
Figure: 3.5A
